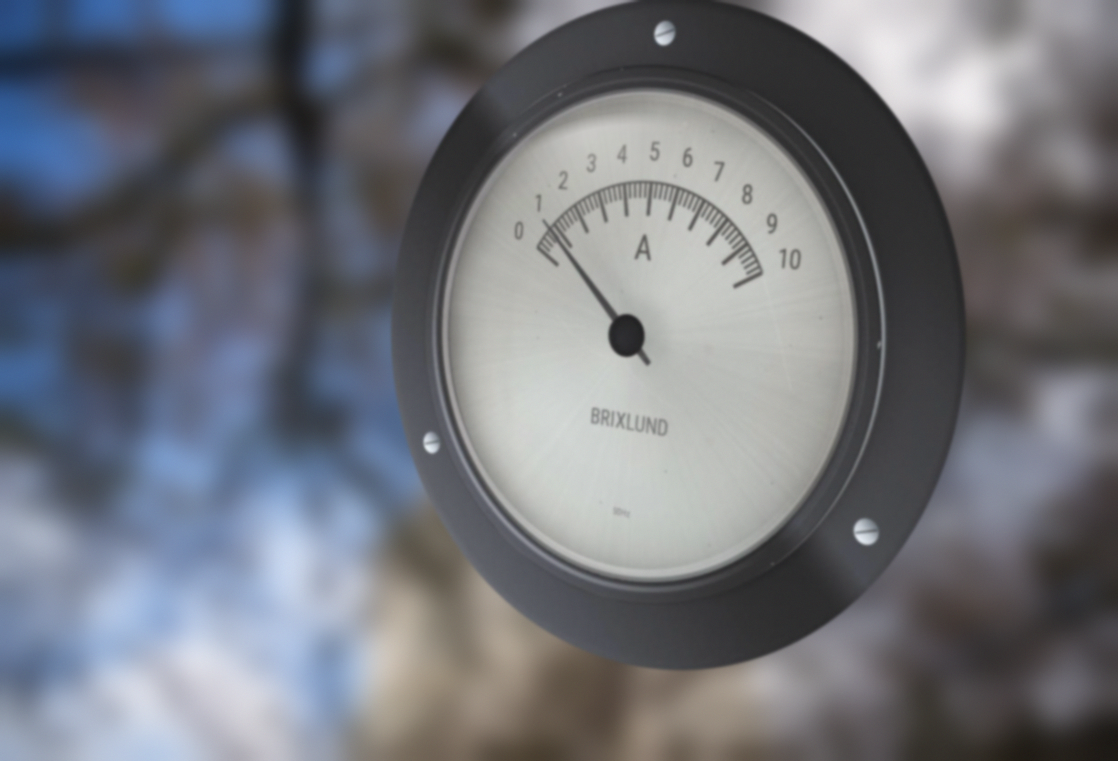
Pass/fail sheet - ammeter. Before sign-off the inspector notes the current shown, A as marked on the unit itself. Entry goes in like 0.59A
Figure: 1A
